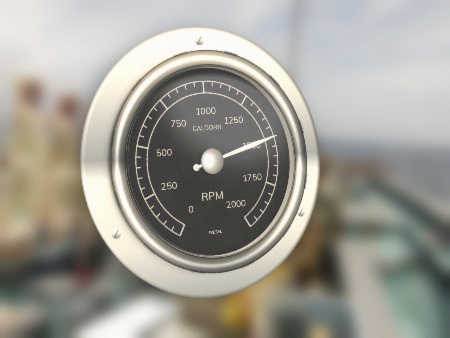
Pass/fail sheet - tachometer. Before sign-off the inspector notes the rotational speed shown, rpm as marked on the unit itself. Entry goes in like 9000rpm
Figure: 1500rpm
